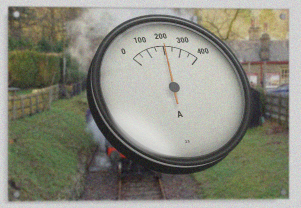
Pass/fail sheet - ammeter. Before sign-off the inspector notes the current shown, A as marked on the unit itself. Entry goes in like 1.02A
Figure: 200A
